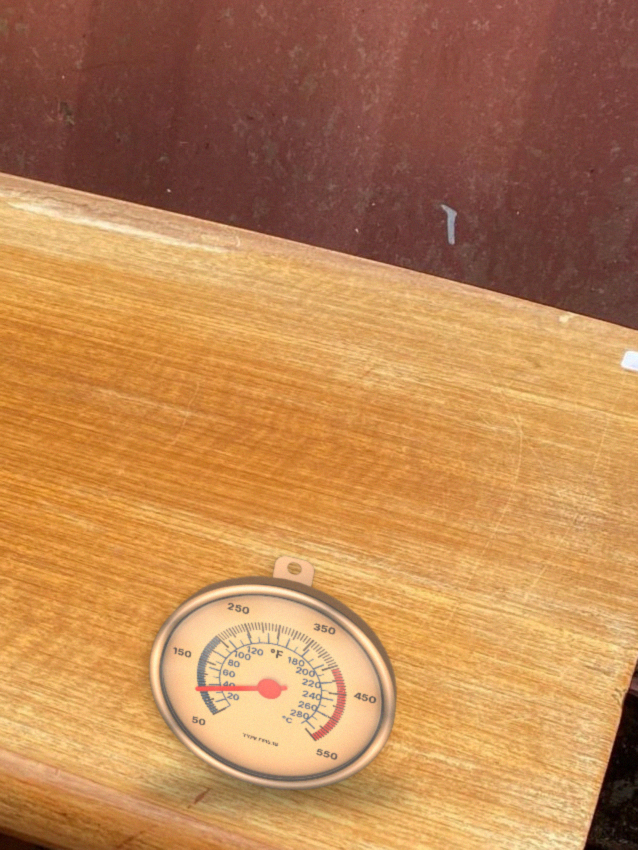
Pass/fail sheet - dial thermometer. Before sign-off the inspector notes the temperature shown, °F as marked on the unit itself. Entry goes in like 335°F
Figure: 100°F
